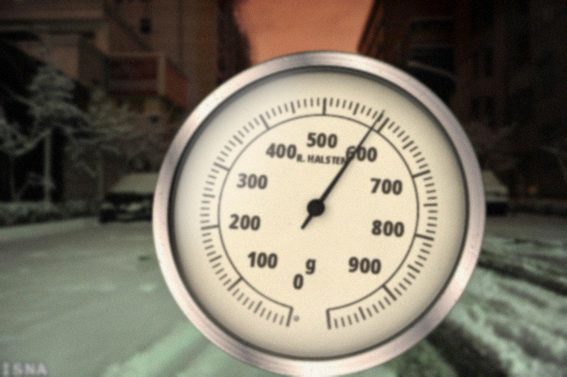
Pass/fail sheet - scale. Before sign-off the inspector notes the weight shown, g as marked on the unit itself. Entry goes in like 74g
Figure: 590g
